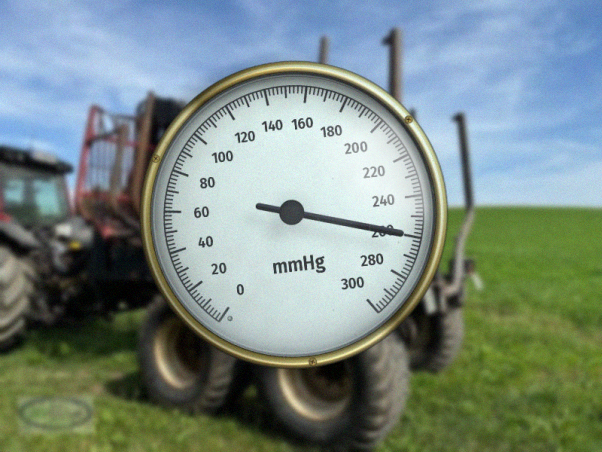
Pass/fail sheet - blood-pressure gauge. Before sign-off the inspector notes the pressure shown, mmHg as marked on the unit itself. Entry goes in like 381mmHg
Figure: 260mmHg
